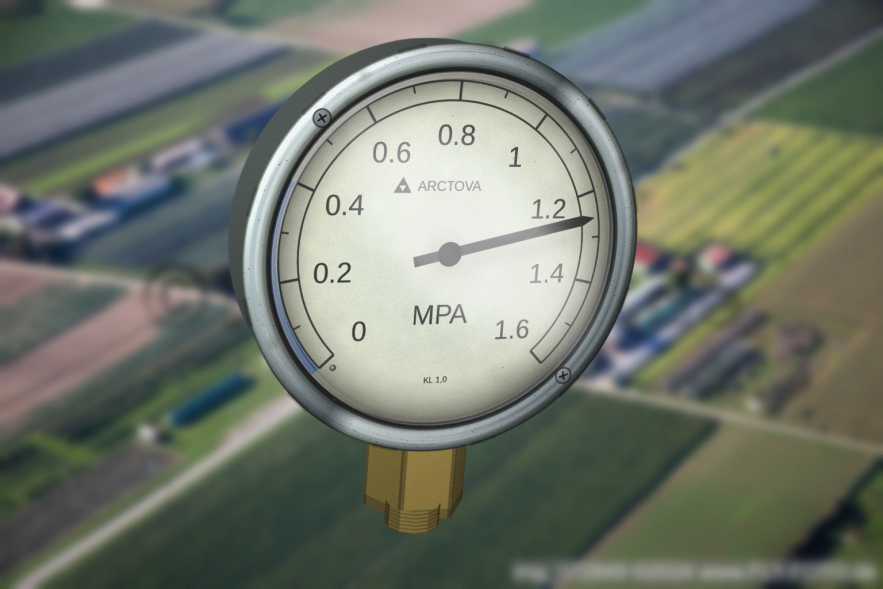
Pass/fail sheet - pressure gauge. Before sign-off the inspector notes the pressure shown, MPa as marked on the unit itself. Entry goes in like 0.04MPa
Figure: 1.25MPa
